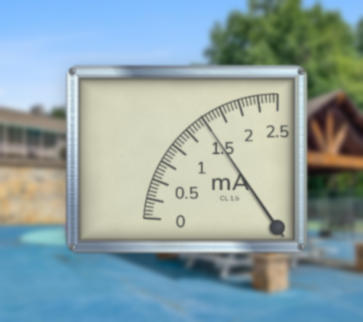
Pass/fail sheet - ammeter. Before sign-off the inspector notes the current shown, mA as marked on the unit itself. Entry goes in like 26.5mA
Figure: 1.5mA
